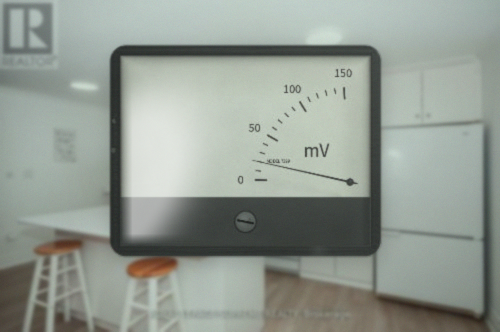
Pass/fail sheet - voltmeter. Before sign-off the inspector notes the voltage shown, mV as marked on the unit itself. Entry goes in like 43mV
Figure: 20mV
